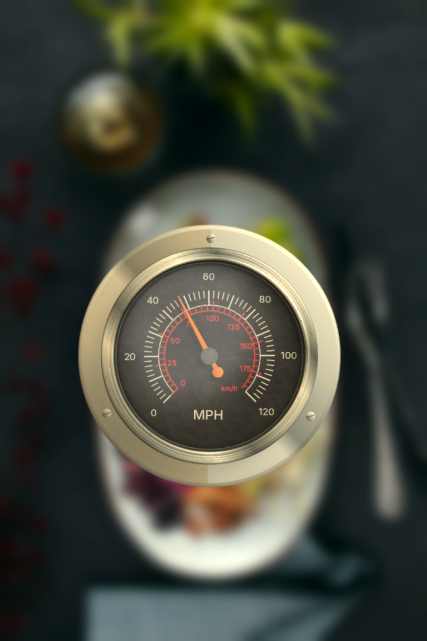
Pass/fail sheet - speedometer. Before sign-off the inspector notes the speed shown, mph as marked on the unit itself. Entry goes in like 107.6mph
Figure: 48mph
